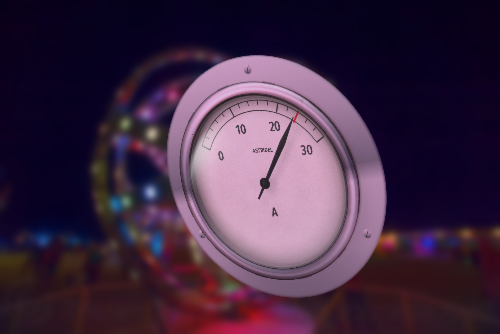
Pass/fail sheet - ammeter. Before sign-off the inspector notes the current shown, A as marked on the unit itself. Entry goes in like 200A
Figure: 24A
